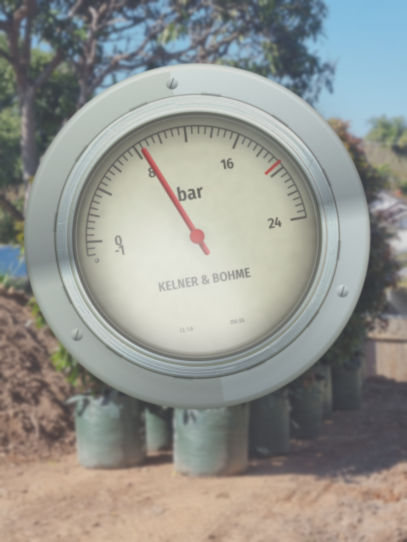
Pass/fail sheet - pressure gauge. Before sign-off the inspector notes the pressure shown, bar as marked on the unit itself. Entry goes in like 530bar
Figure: 8.5bar
